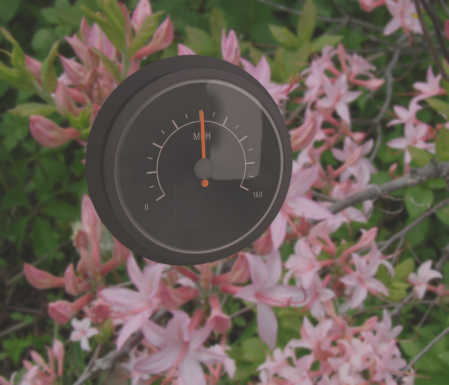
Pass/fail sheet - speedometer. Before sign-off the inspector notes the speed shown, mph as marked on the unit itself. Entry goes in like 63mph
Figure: 80mph
